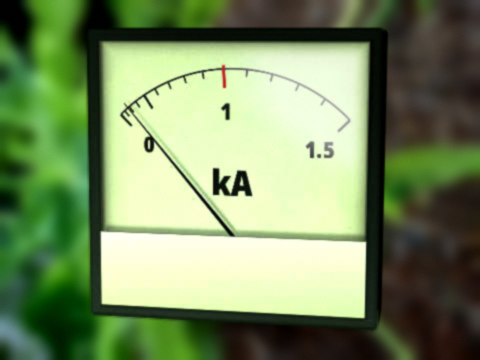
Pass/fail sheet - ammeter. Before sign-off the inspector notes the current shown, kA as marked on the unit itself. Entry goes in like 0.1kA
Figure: 0.3kA
